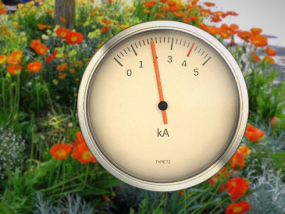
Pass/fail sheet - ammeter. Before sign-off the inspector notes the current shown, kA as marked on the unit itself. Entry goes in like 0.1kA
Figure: 2kA
